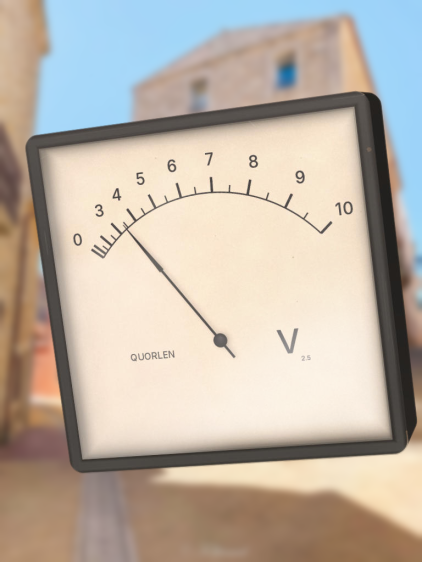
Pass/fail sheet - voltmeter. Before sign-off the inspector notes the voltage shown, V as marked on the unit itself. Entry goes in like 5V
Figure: 3.5V
